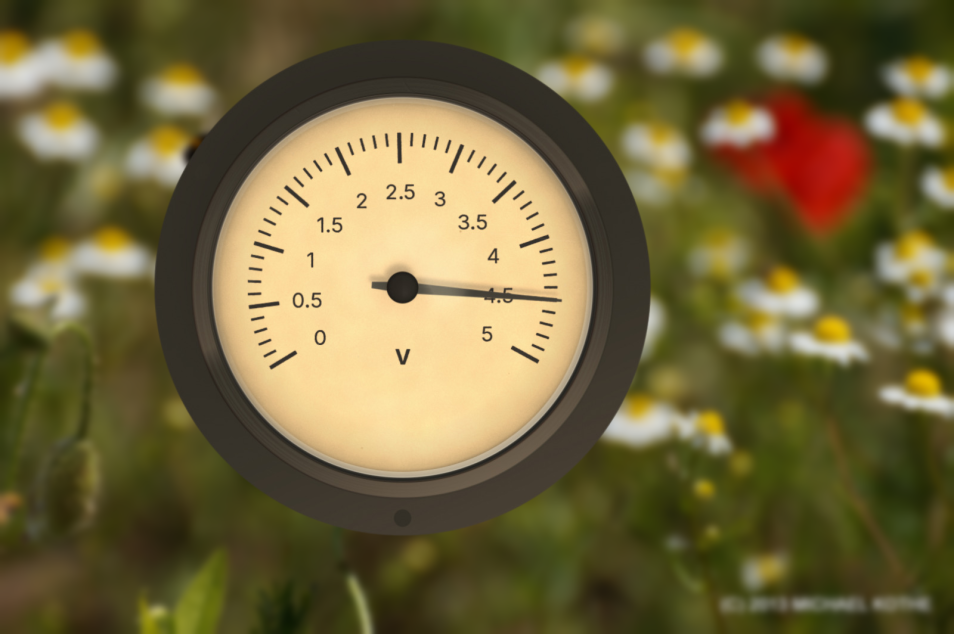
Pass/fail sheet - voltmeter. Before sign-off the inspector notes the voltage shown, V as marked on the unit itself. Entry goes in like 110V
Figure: 4.5V
